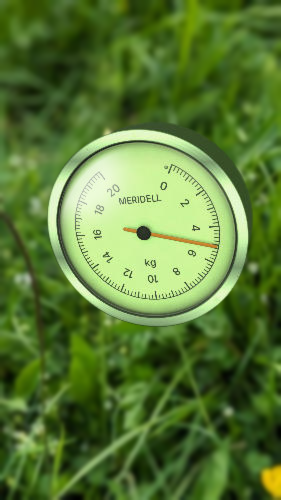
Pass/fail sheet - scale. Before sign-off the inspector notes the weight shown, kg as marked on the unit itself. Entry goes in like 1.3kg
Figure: 5kg
